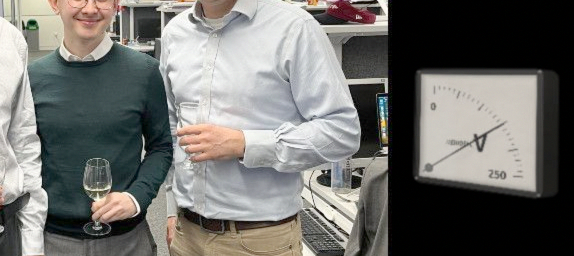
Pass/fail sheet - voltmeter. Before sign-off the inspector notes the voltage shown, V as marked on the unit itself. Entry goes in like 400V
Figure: 150V
